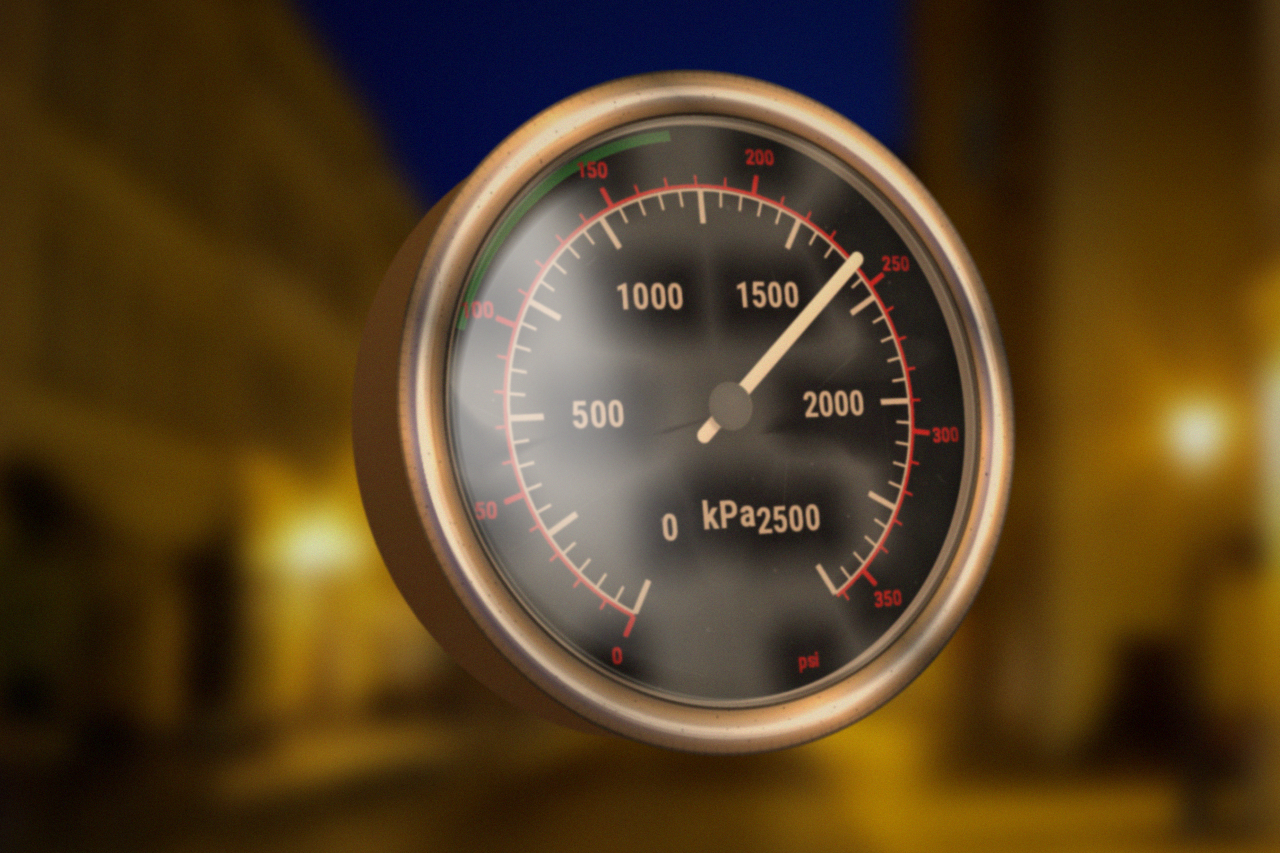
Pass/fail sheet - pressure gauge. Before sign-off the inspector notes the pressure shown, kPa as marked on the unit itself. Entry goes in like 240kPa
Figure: 1650kPa
